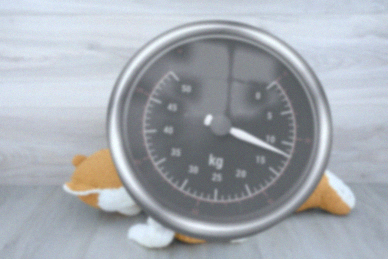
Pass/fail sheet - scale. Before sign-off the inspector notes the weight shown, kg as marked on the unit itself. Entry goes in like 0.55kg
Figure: 12kg
